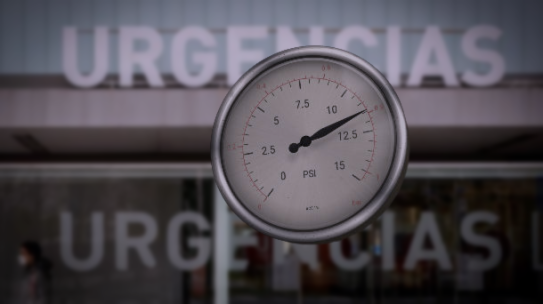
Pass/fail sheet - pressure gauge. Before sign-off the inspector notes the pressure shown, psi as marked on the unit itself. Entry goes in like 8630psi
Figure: 11.5psi
